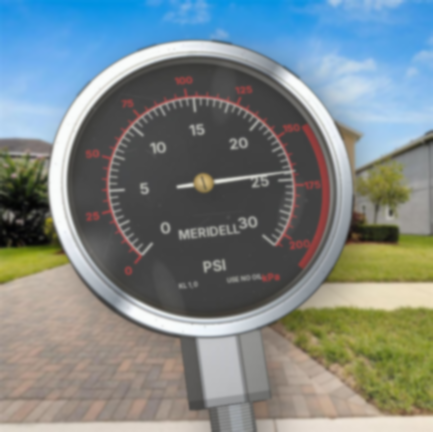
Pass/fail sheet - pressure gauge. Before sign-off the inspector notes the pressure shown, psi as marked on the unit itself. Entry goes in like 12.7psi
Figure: 24.5psi
